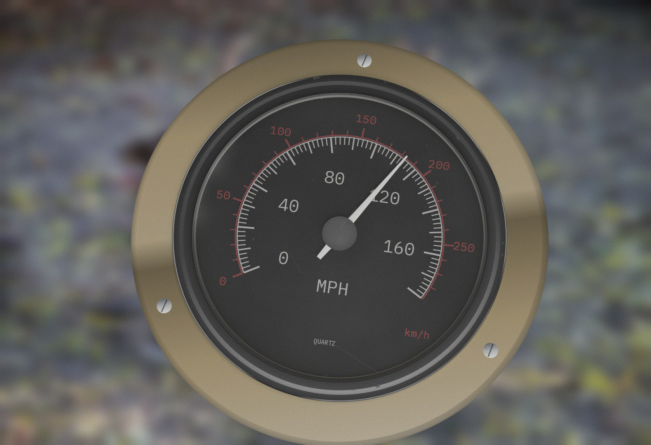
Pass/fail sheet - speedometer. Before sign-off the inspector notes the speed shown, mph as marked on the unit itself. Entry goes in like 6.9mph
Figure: 114mph
